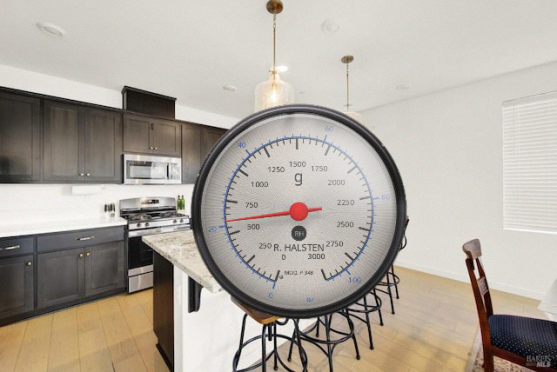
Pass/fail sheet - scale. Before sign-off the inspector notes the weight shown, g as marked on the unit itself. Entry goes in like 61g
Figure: 600g
